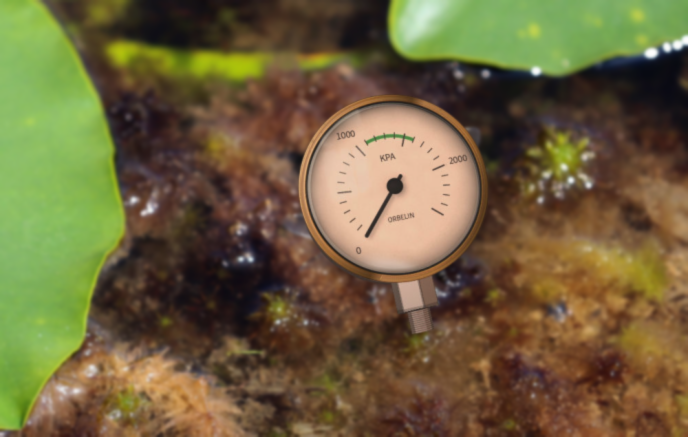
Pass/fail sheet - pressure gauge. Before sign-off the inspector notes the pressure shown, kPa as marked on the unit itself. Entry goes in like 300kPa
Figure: 0kPa
